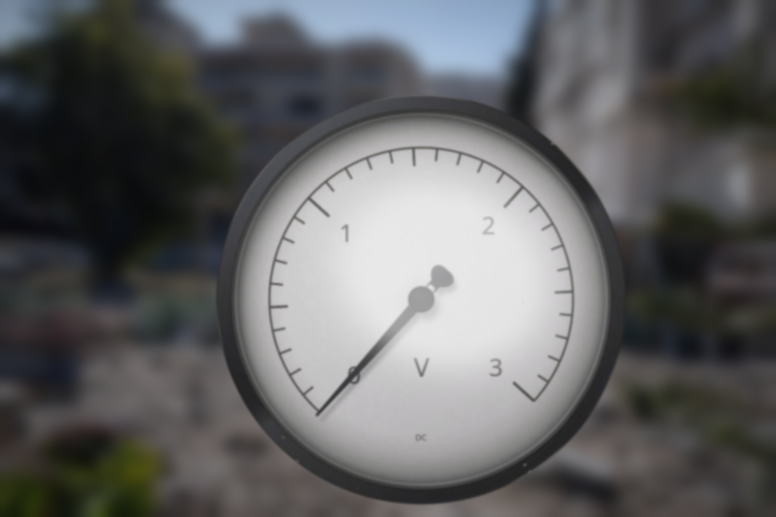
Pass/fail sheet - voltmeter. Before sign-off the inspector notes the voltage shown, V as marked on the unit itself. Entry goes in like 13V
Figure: 0V
